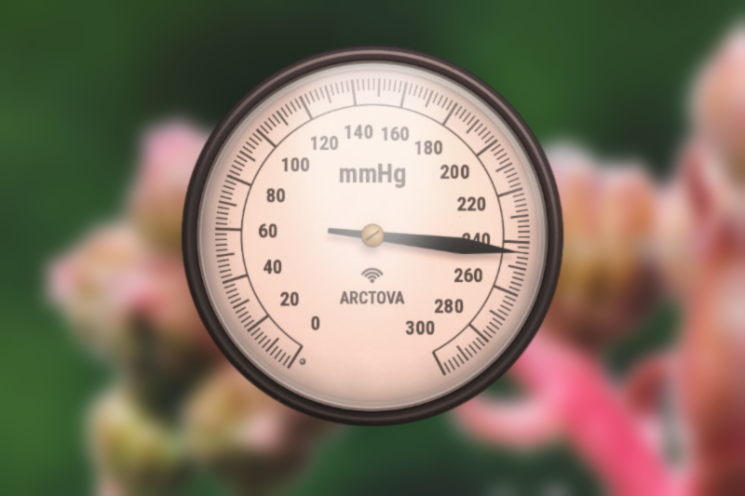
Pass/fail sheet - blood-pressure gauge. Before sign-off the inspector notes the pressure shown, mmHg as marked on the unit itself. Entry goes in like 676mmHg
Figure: 244mmHg
